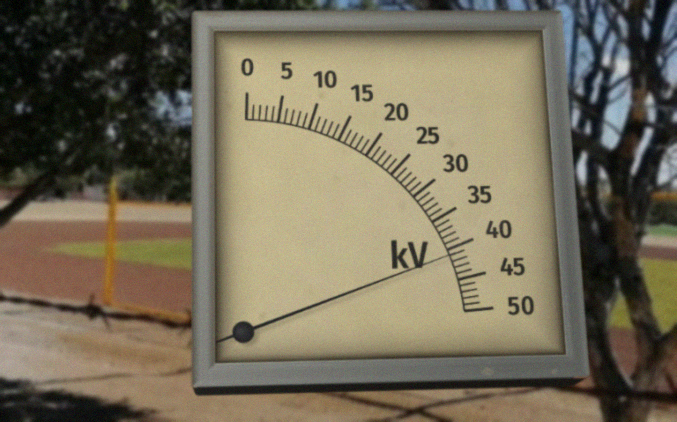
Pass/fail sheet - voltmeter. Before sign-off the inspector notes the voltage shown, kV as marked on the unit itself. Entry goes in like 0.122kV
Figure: 41kV
